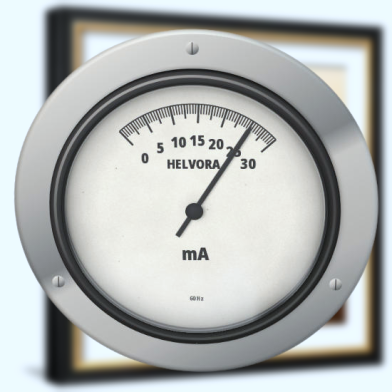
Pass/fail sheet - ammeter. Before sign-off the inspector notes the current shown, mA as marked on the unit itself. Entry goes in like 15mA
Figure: 25mA
